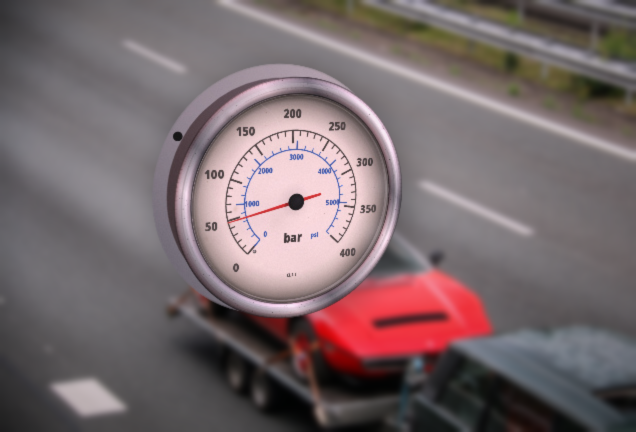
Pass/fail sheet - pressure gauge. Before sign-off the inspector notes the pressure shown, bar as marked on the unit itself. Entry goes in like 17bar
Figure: 50bar
